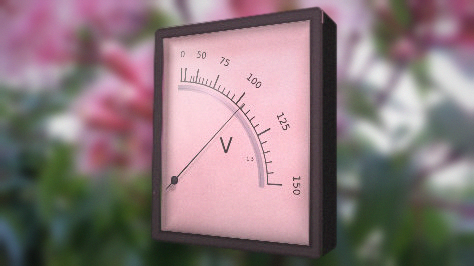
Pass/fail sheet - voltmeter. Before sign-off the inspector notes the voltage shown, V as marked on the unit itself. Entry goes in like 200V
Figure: 105V
